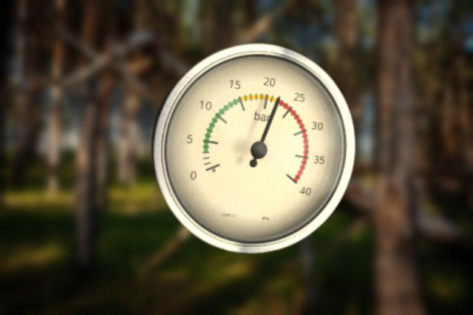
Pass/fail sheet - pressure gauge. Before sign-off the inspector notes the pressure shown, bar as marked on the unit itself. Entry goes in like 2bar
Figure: 22bar
